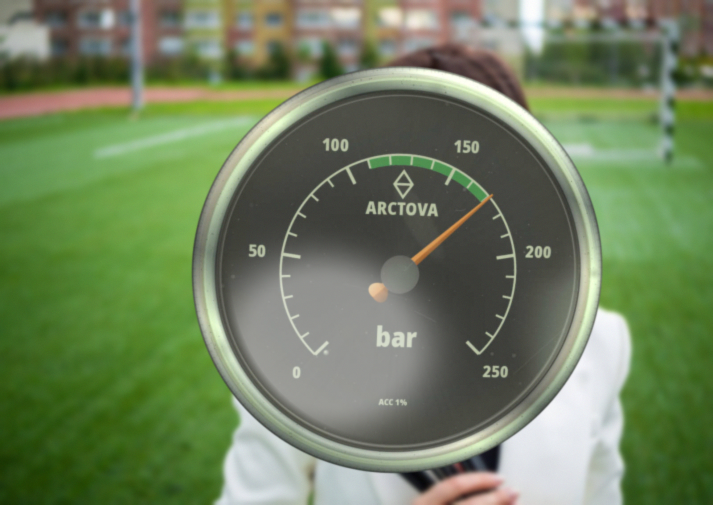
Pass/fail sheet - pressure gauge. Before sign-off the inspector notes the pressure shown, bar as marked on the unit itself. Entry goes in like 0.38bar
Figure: 170bar
